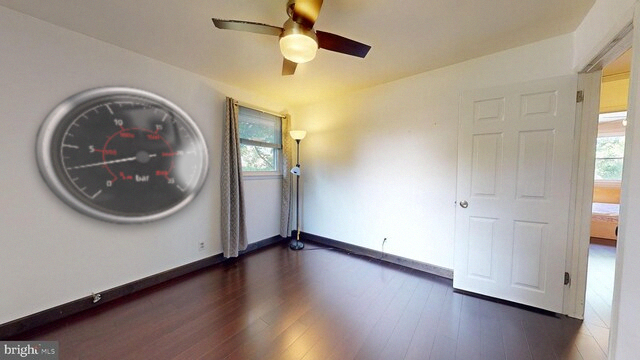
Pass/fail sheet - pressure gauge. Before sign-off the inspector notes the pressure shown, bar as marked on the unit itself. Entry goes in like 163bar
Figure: 3bar
